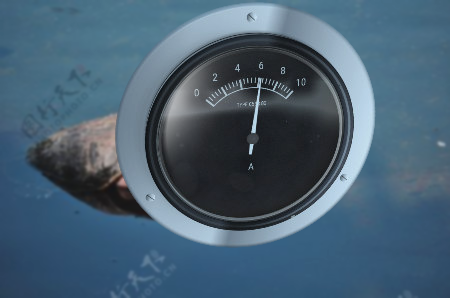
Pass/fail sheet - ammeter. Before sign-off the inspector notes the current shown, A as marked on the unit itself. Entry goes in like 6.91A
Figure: 6A
